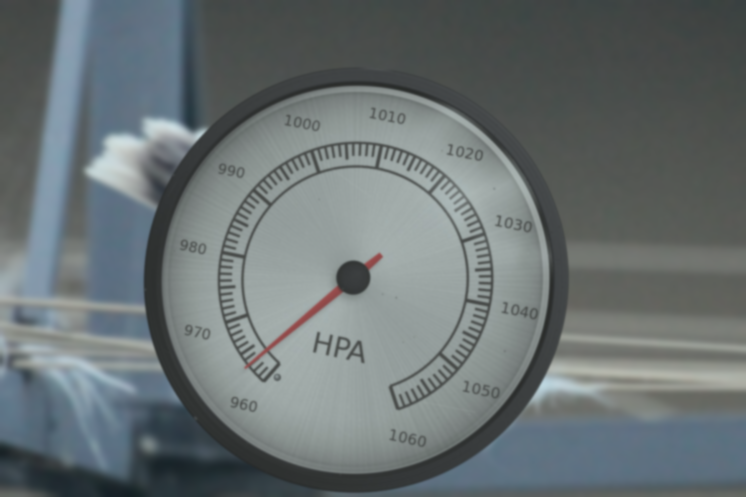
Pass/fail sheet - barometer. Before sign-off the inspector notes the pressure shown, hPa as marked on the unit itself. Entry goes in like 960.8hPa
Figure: 963hPa
